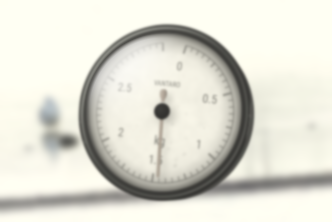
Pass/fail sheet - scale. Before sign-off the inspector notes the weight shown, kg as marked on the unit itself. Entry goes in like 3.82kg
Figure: 1.45kg
